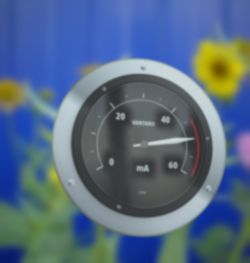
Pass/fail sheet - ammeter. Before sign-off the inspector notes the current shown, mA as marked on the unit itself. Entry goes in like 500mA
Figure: 50mA
